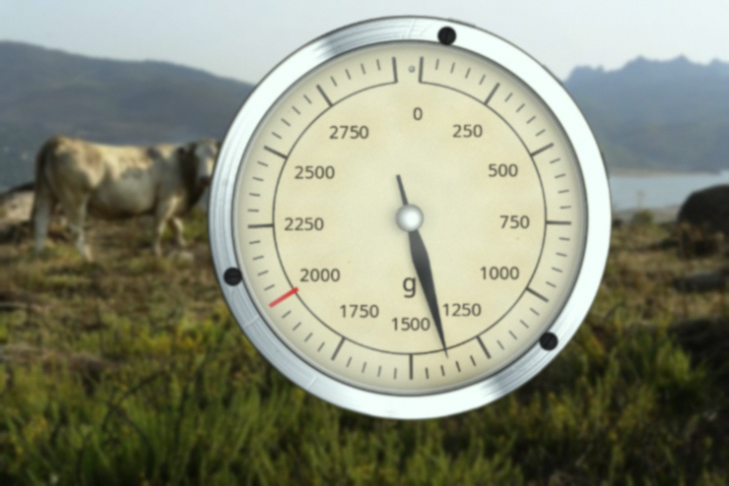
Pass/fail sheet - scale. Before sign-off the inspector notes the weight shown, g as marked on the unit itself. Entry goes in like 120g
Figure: 1375g
